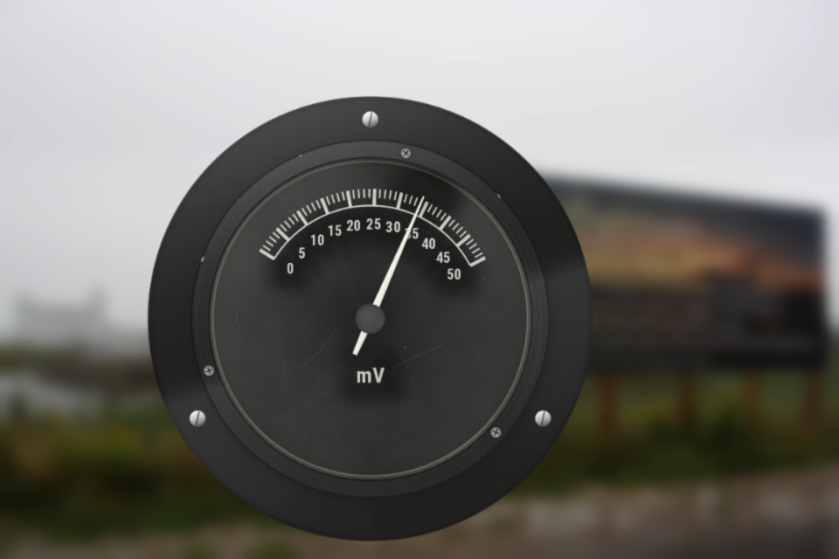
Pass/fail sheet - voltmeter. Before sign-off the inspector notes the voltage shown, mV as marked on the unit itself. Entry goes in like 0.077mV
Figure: 34mV
